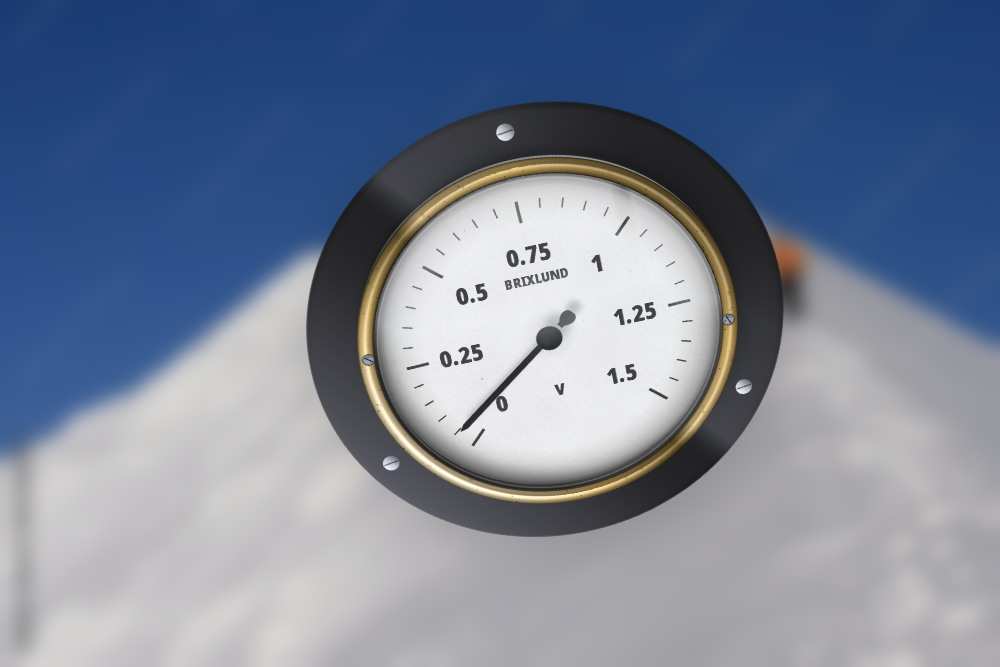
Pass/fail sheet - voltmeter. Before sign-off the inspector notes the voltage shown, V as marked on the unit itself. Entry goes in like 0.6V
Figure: 0.05V
